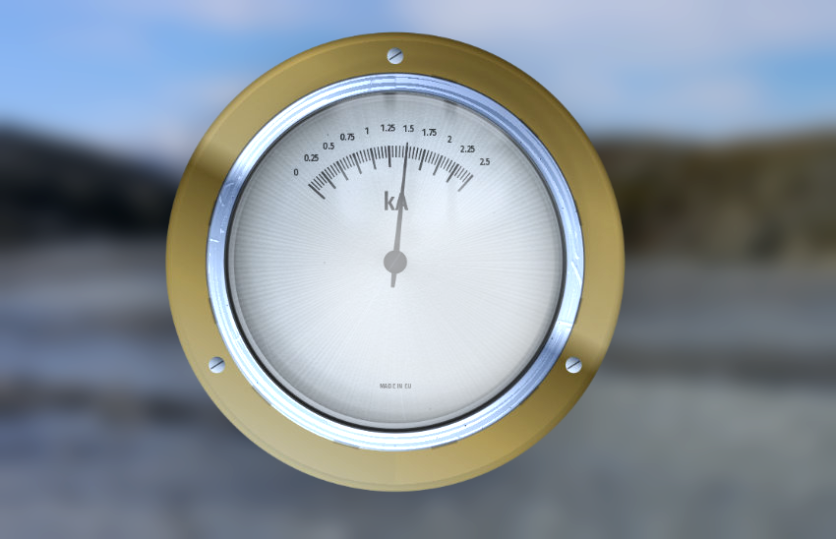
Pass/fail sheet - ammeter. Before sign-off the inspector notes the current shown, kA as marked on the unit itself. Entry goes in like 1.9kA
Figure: 1.5kA
